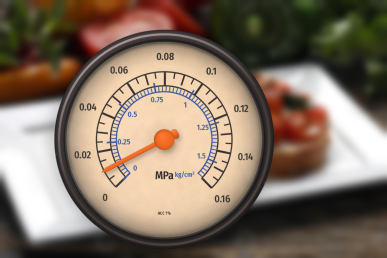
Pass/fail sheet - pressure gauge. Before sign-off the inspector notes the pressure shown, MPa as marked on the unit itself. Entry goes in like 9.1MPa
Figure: 0.01MPa
